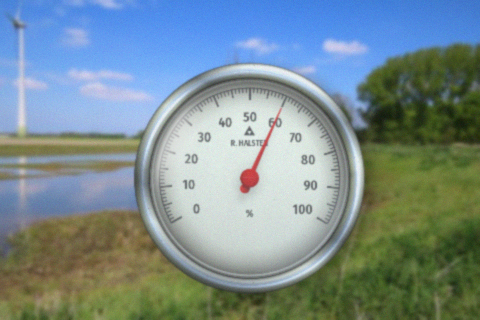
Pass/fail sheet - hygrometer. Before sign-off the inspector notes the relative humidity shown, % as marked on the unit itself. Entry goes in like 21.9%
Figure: 60%
